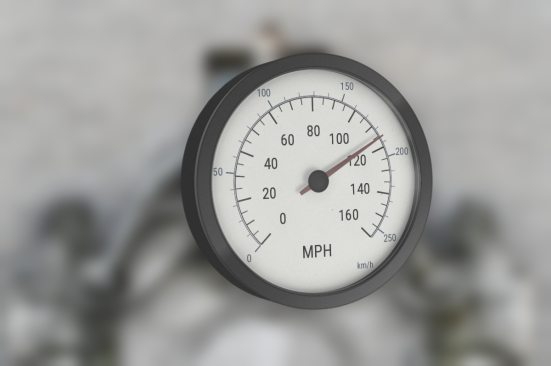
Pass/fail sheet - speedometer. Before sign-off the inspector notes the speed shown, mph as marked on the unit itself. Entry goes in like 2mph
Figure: 115mph
